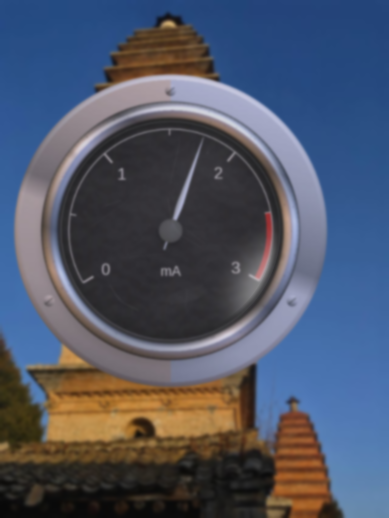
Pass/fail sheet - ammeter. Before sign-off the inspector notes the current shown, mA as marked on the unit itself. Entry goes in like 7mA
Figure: 1.75mA
